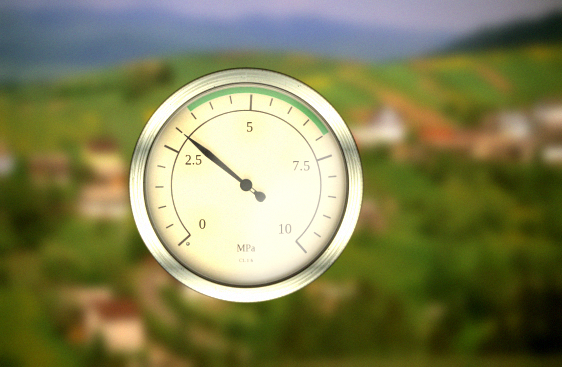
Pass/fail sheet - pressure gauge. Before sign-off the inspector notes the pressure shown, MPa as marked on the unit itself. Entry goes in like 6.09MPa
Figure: 3MPa
